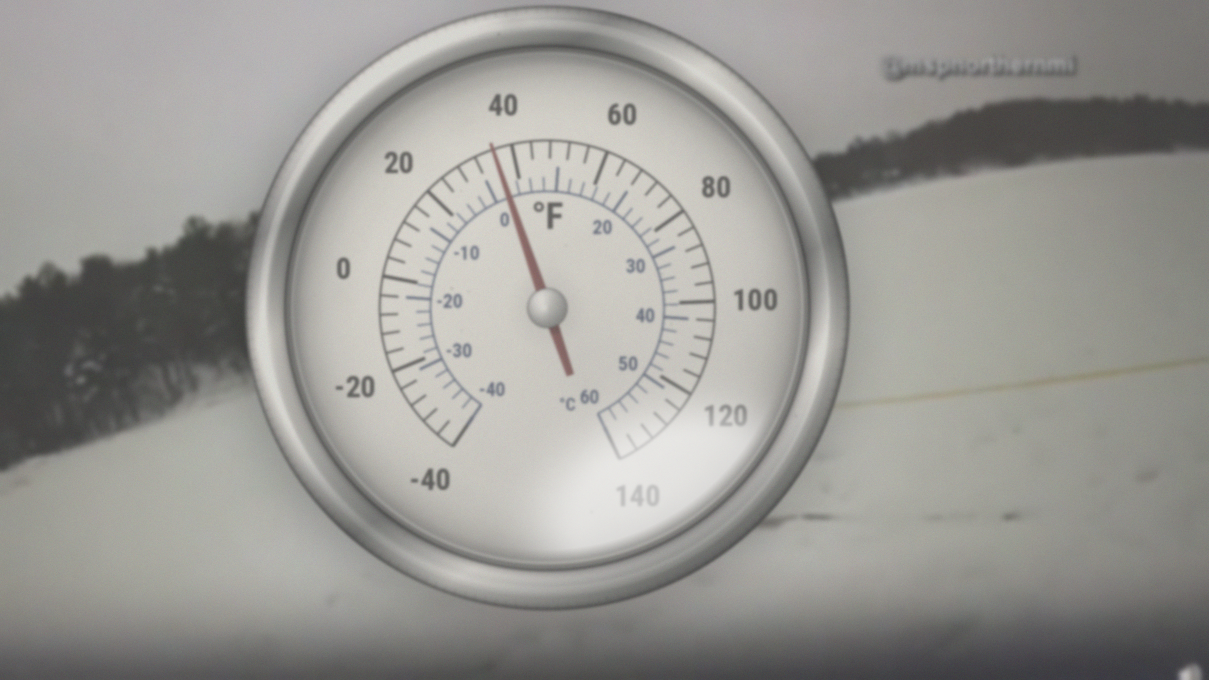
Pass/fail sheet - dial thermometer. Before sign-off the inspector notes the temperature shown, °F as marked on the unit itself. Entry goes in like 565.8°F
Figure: 36°F
